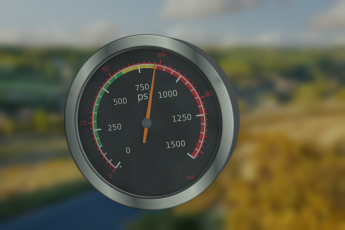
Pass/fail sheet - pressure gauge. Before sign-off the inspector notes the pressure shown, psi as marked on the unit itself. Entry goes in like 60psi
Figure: 850psi
